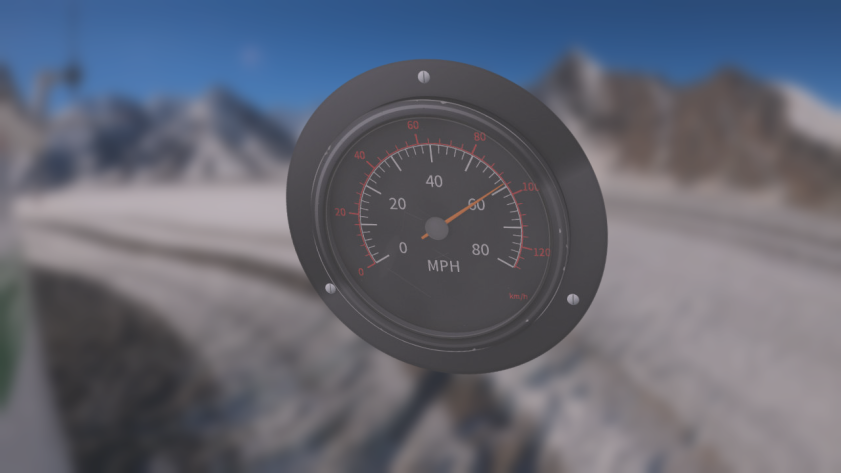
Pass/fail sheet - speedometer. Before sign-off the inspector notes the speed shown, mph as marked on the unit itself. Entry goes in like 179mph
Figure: 59mph
